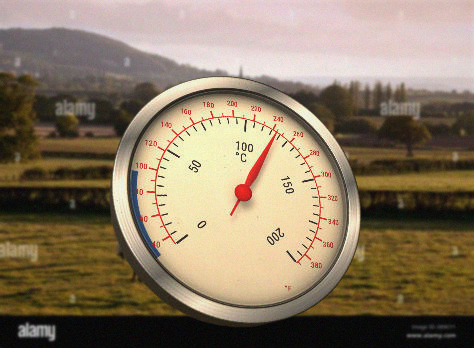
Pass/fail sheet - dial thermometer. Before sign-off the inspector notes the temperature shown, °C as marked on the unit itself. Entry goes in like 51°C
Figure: 117.5°C
